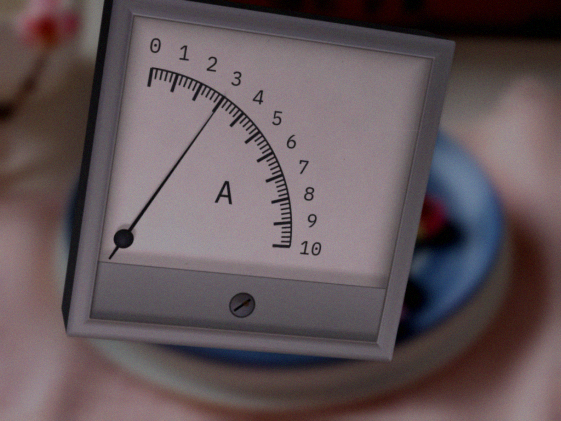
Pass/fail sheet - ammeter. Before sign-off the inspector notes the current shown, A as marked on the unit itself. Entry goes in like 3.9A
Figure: 3A
